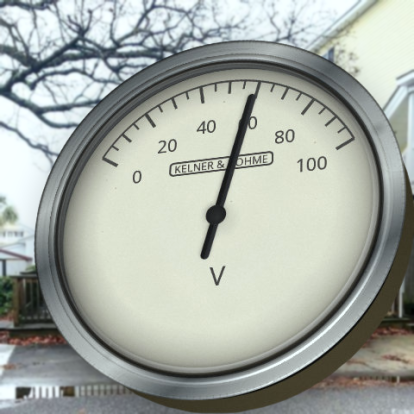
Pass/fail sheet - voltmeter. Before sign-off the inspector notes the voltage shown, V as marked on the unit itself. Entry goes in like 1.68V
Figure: 60V
